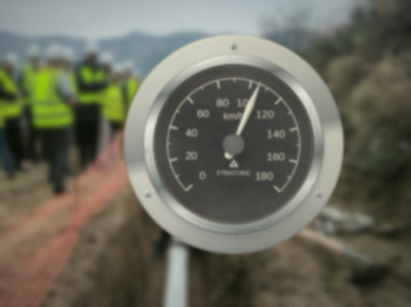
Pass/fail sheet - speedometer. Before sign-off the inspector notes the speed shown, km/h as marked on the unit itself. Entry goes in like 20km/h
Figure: 105km/h
